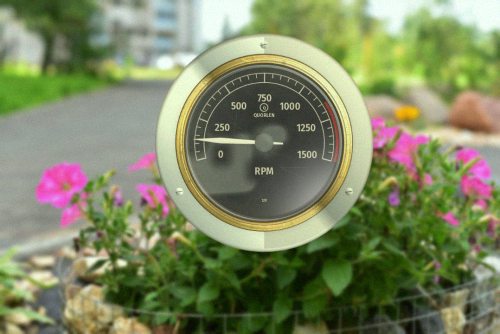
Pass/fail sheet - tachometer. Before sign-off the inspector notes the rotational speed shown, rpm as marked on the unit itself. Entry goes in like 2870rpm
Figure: 125rpm
